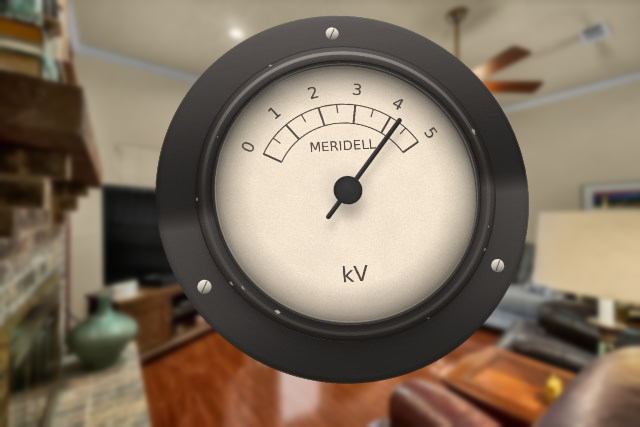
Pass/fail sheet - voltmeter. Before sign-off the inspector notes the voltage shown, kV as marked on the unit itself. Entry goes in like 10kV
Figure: 4.25kV
